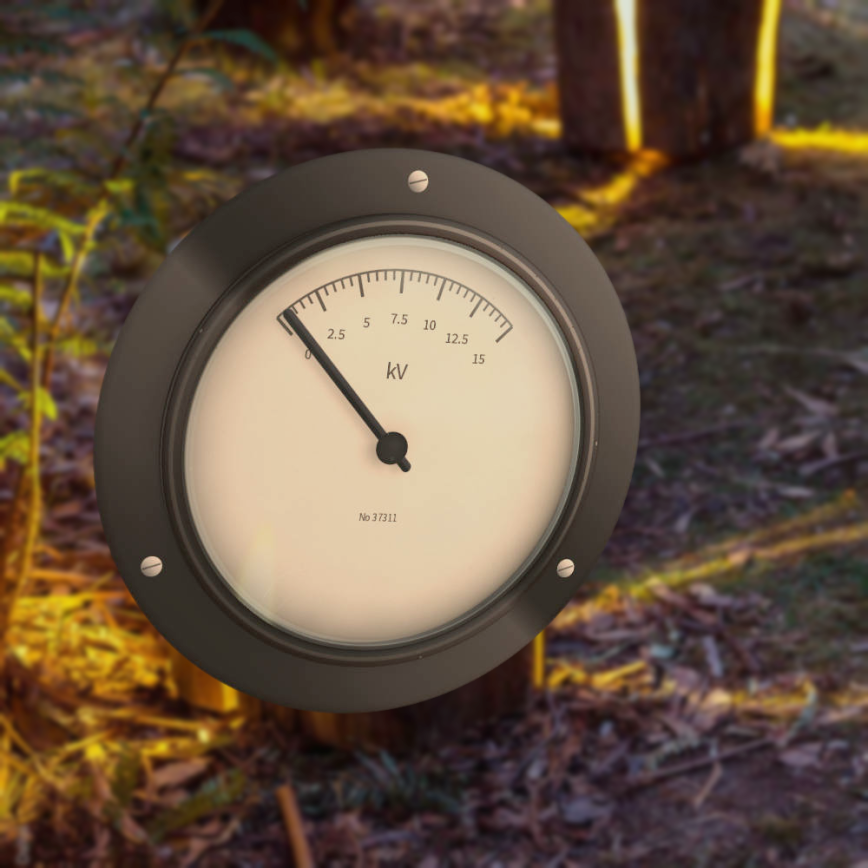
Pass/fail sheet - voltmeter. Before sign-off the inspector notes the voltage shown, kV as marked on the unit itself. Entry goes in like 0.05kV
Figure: 0.5kV
